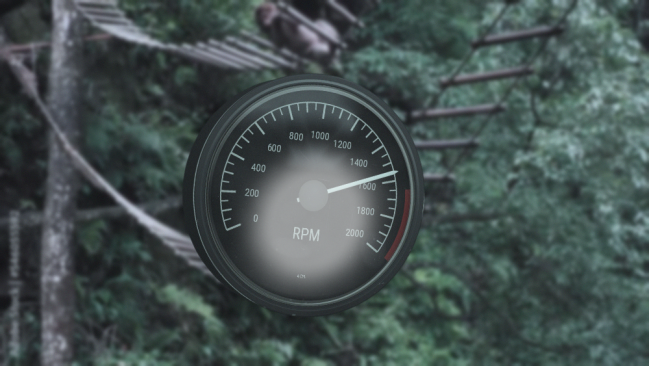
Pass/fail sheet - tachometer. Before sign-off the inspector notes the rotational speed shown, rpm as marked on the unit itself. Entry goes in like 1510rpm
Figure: 1550rpm
